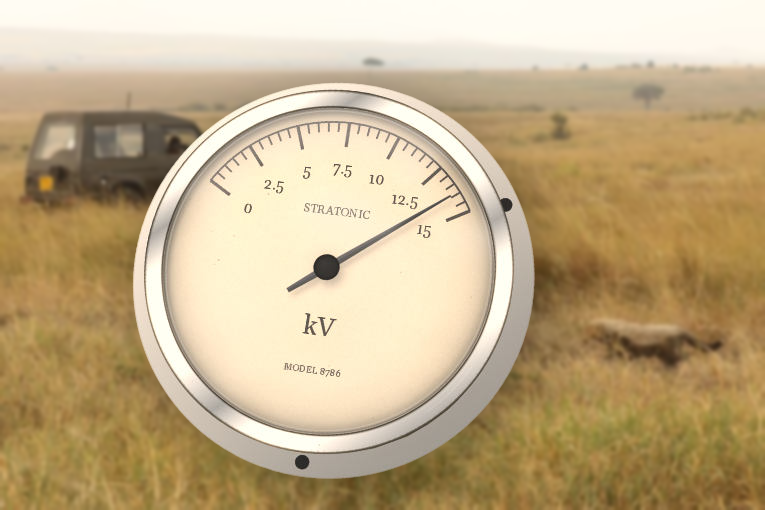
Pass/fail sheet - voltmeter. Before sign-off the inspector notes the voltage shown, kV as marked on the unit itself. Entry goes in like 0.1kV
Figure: 14kV
